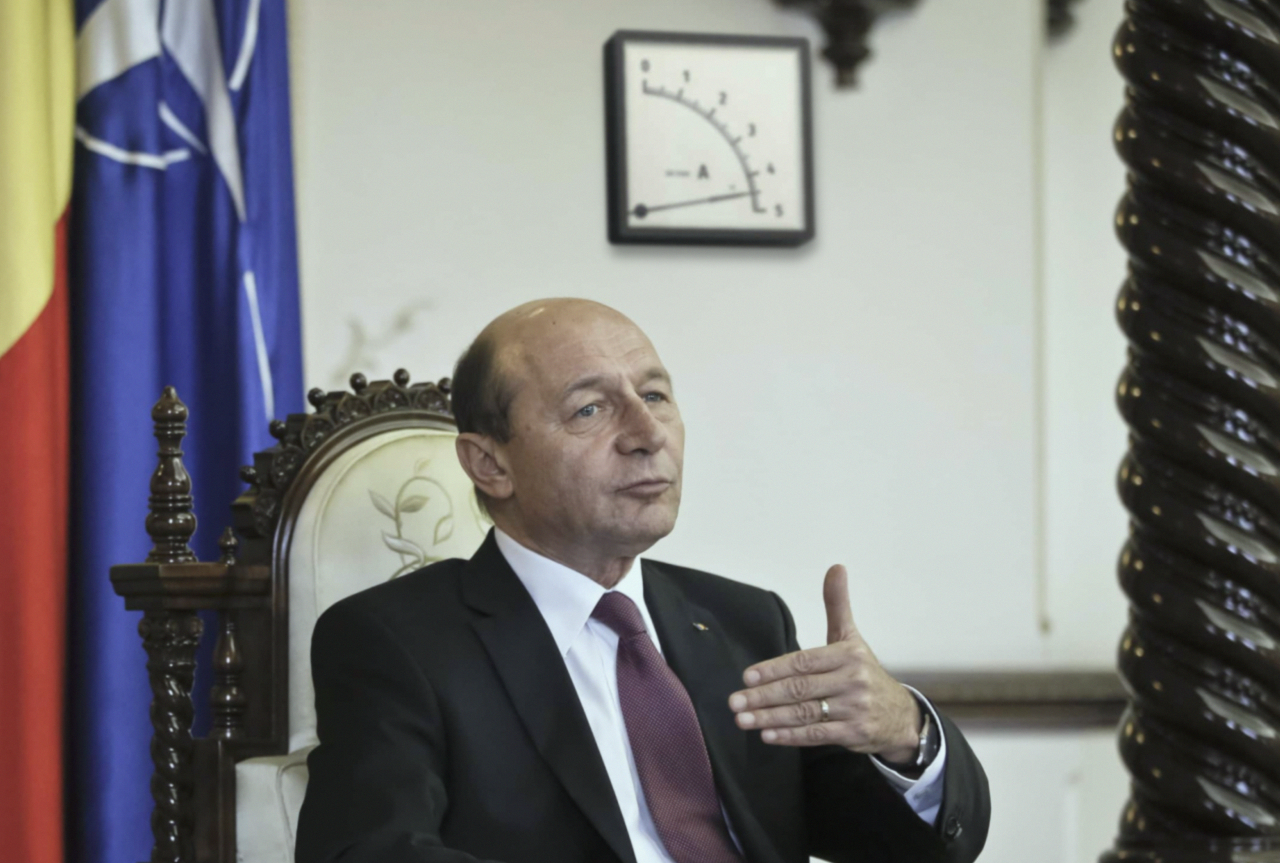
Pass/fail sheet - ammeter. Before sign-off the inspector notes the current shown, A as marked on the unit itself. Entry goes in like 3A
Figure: 4.5A
